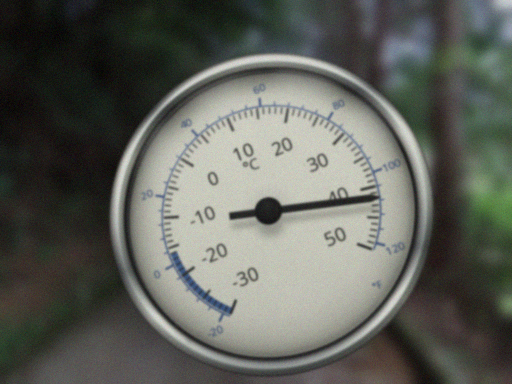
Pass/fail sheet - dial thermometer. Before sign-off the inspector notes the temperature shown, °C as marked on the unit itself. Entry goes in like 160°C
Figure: 42°C
